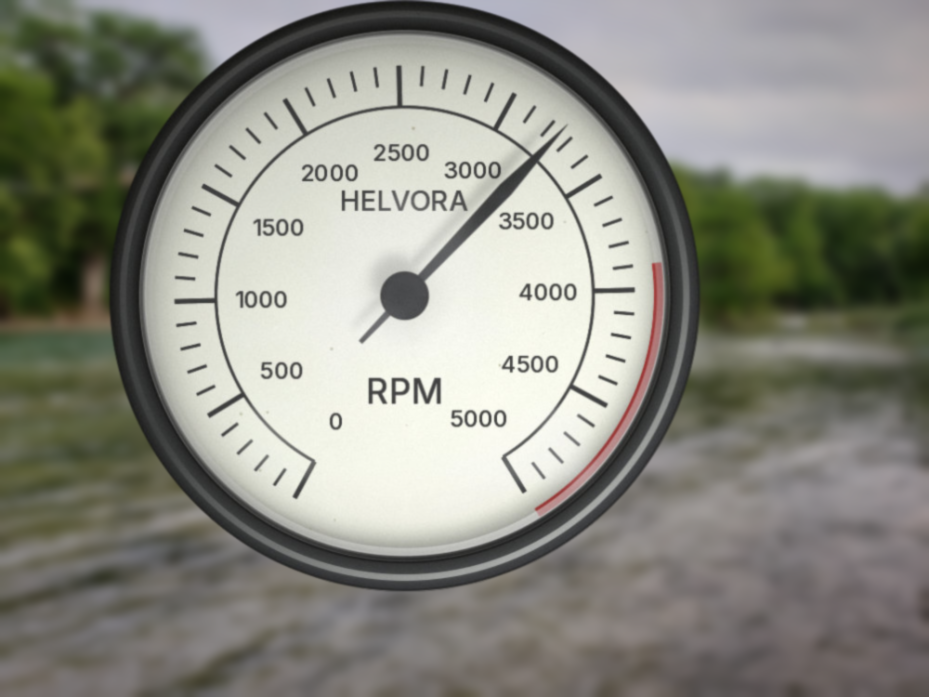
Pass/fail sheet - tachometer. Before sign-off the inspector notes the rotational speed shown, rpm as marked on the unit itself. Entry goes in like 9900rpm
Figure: 3250rpm
